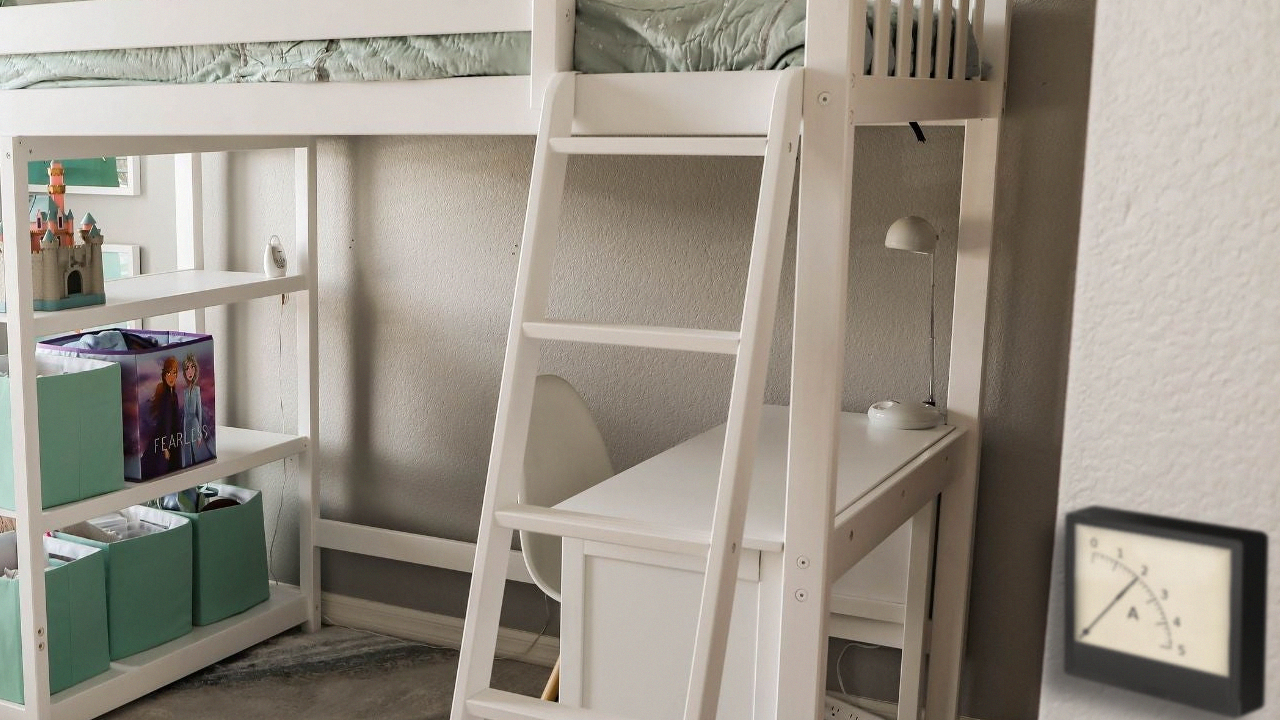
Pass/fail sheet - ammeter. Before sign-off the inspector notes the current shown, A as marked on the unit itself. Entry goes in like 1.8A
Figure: 2A
